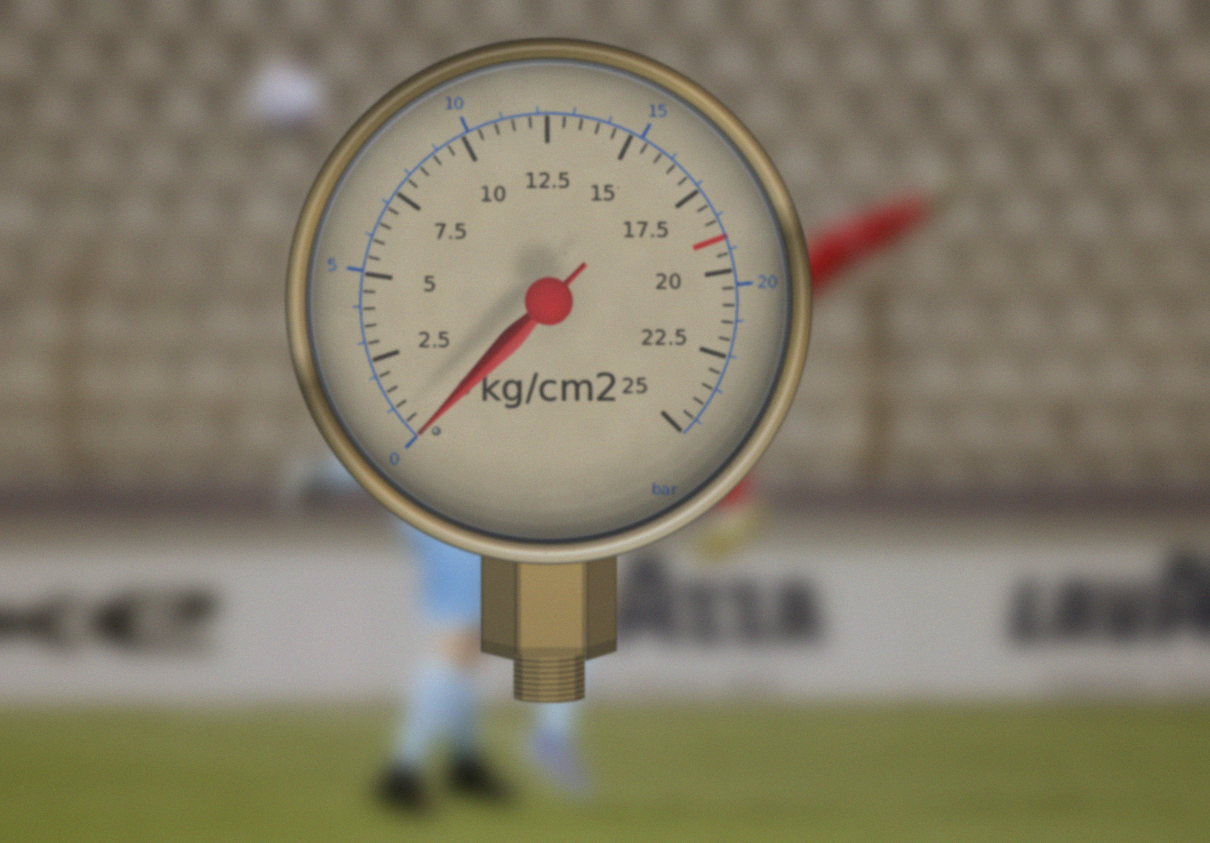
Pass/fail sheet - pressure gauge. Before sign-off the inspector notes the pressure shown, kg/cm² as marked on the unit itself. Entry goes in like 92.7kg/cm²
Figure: 0kg/cm²
